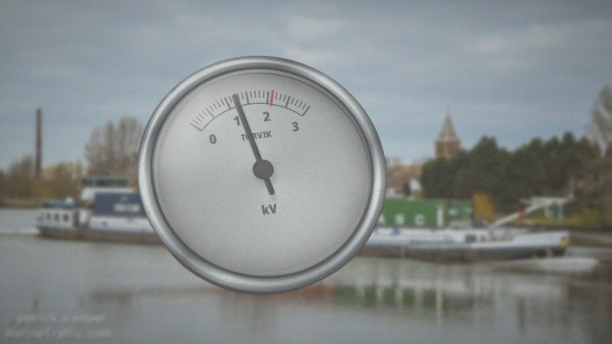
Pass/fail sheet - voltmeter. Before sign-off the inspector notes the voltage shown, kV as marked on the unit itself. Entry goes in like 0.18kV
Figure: 1.2kV
